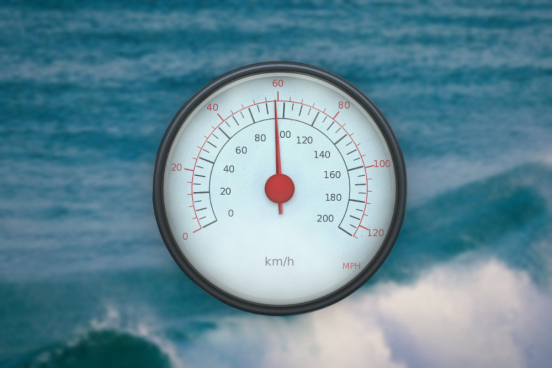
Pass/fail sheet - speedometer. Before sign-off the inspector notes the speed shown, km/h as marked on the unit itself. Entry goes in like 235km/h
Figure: 95km/h
